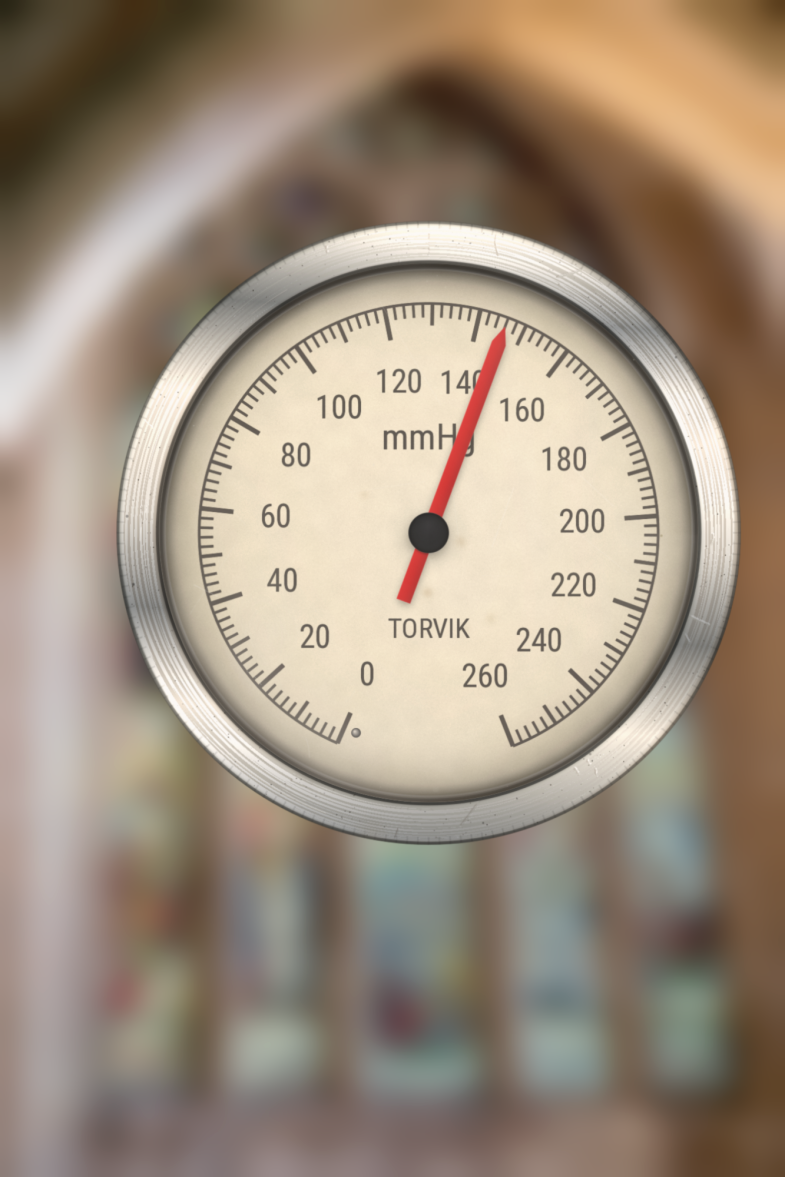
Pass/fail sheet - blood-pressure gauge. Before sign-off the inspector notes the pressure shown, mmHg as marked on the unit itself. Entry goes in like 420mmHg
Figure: 146mmHg
